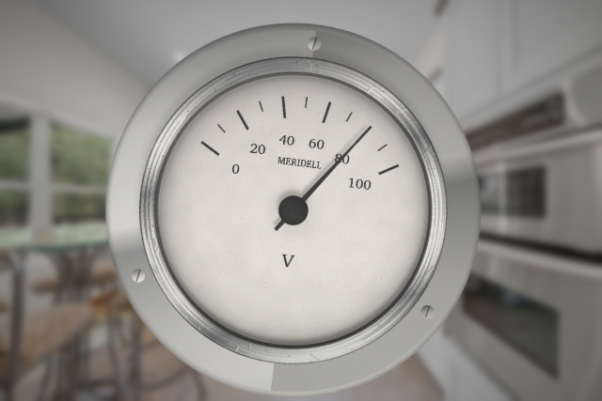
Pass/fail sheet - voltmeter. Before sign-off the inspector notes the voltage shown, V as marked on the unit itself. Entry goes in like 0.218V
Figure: 80V
